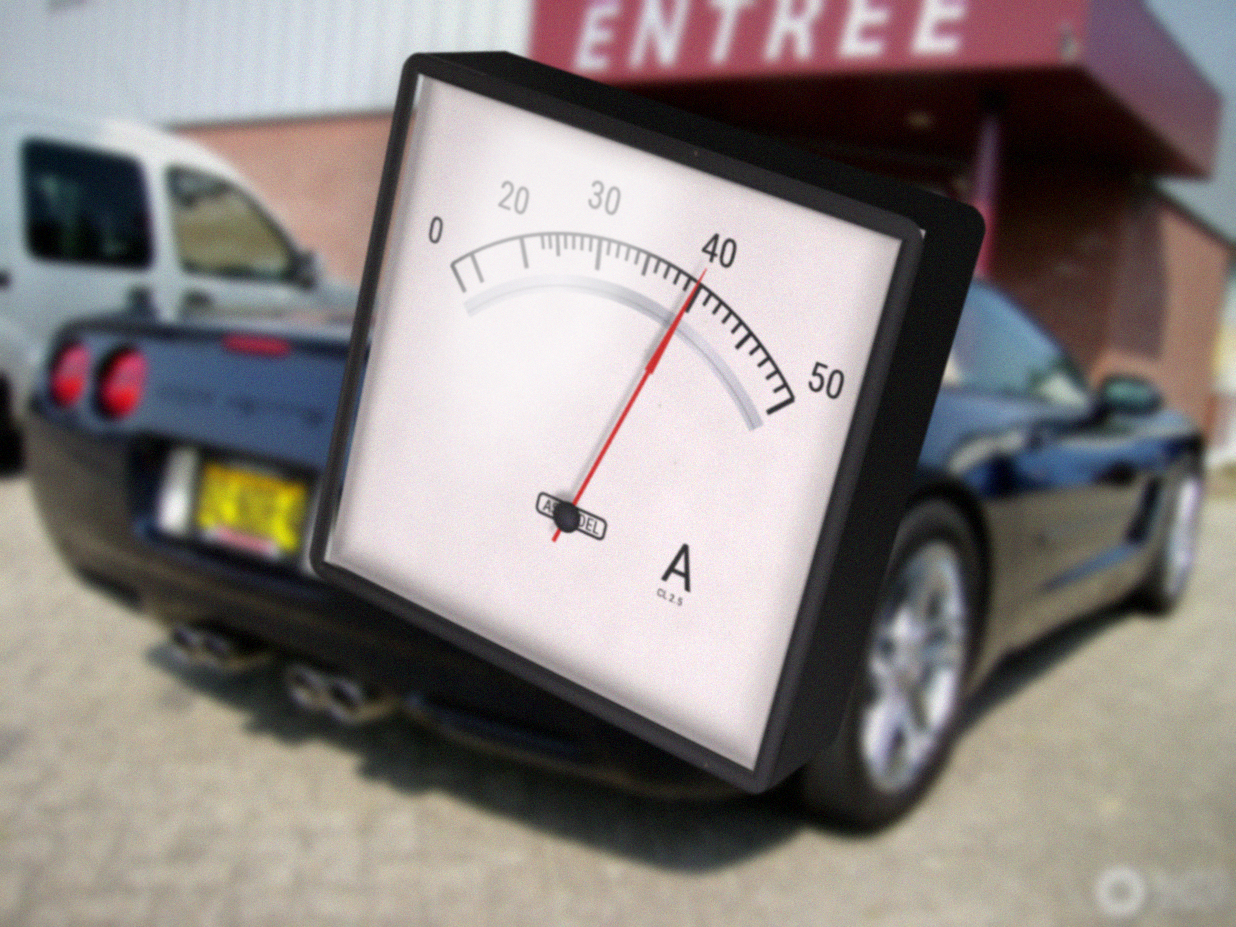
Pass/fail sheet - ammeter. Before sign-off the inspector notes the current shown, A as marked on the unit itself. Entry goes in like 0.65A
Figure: 40A
